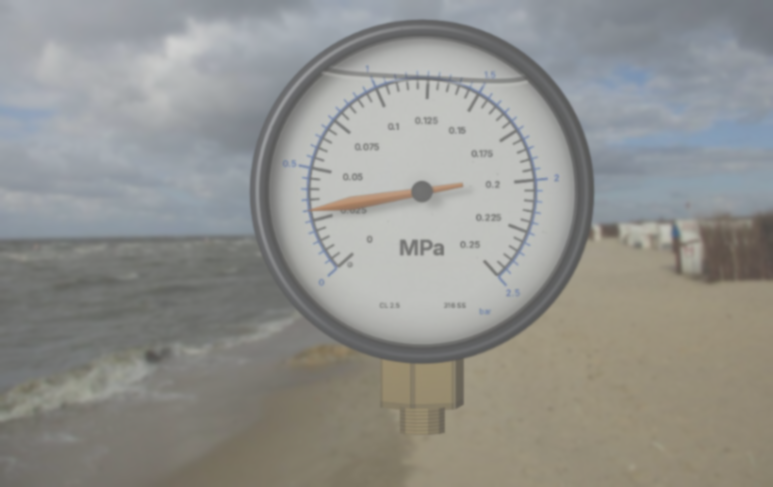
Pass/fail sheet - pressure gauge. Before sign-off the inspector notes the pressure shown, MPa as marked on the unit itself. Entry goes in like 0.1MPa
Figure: 0.03MPa
